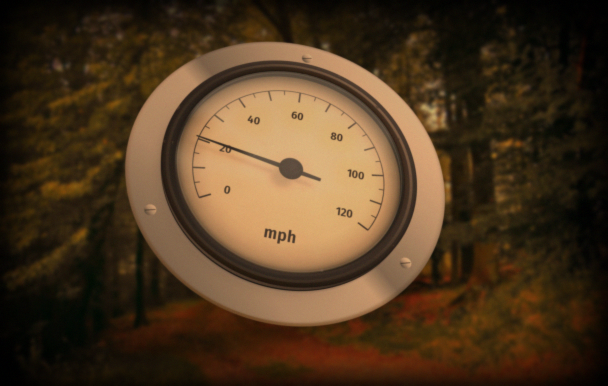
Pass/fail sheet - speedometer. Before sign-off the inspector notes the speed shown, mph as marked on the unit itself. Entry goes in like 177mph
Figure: 20mph
